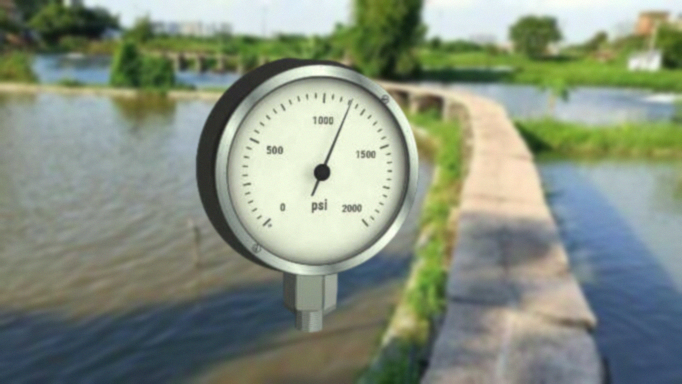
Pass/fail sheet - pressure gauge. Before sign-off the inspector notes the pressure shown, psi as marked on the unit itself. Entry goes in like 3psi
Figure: 1150psi
